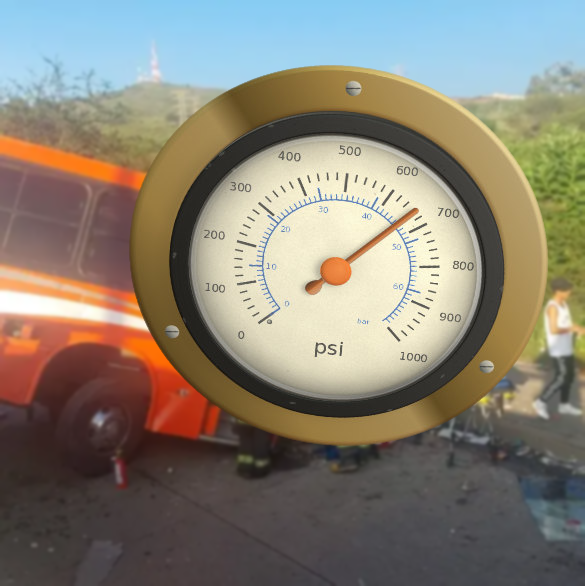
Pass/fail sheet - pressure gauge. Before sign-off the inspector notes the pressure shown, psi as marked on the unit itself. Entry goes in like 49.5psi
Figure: 660psi
